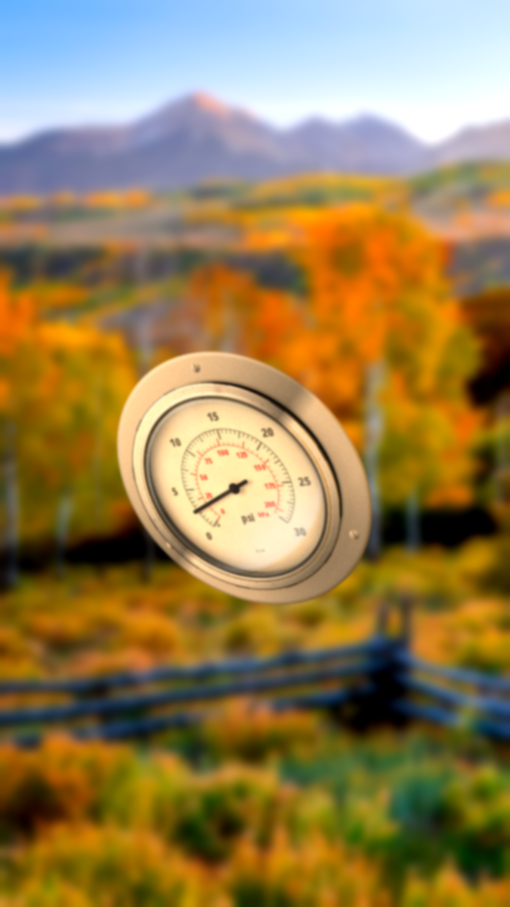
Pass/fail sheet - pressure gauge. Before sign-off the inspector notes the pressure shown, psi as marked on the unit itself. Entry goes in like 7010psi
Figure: 2.5psi
